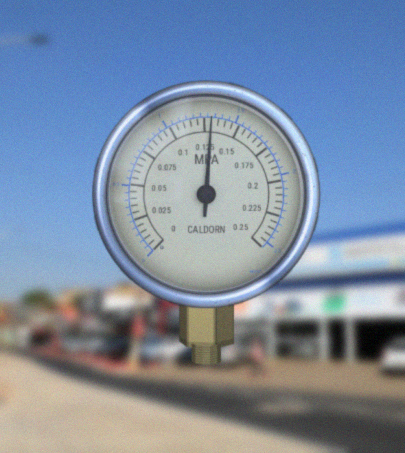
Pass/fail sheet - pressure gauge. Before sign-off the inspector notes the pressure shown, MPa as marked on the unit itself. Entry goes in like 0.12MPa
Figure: 0.13MPa
